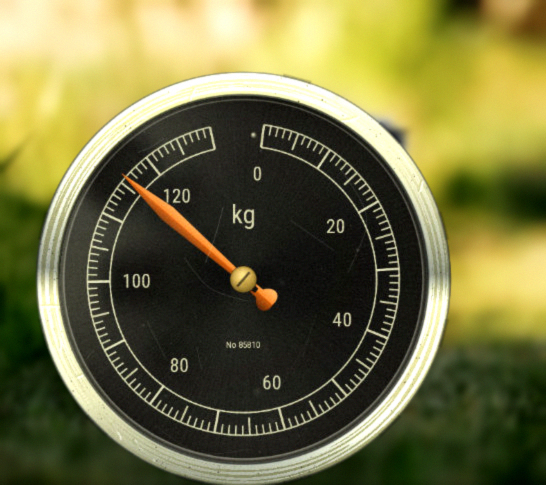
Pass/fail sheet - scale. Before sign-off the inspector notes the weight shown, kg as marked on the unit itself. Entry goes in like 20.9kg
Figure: 116kg
